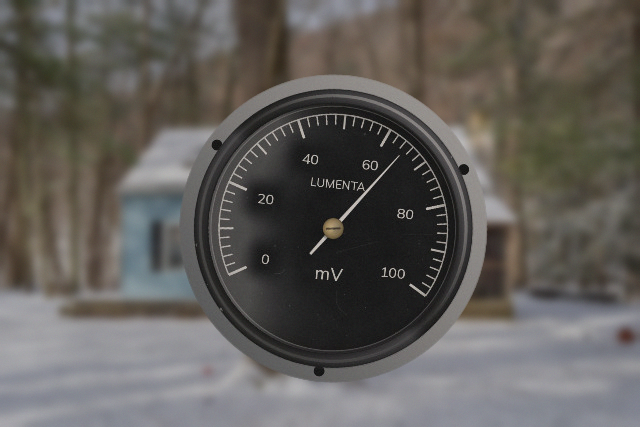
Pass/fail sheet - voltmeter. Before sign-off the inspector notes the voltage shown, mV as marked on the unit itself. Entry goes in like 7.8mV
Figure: 65mV
